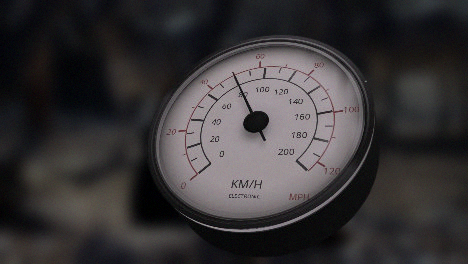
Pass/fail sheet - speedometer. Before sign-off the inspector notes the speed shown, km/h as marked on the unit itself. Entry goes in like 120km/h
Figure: 80km/h
